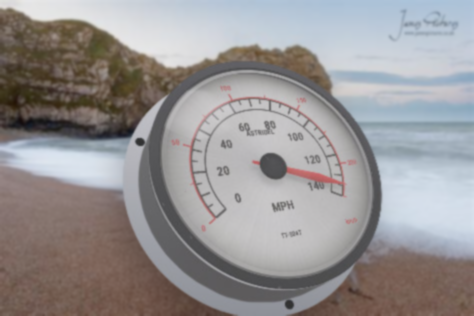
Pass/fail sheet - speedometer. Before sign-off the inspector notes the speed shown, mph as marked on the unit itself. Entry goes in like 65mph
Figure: 135mph
